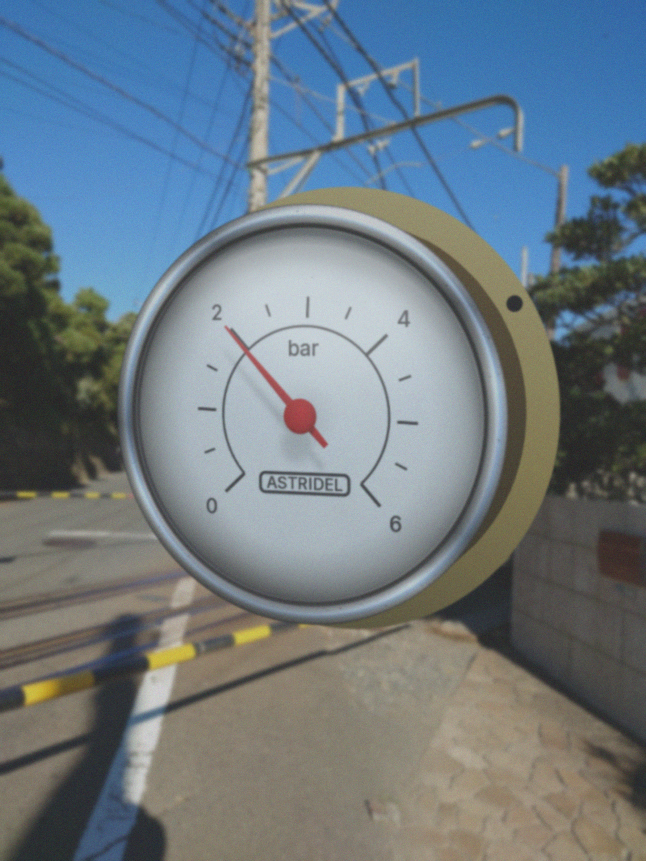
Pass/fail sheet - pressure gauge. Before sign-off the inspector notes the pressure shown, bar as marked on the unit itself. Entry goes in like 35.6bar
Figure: 2bar
